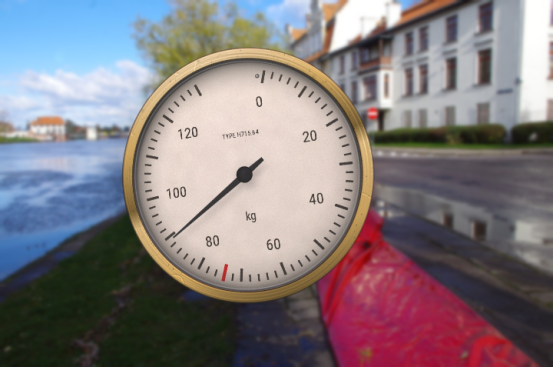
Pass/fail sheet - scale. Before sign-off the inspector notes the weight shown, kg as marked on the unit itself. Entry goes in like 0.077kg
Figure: 89kg
